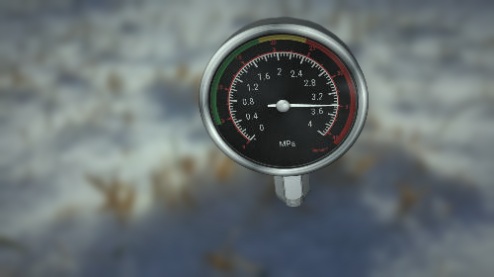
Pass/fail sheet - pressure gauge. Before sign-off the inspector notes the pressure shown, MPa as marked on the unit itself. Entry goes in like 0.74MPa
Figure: 3.4MPa
